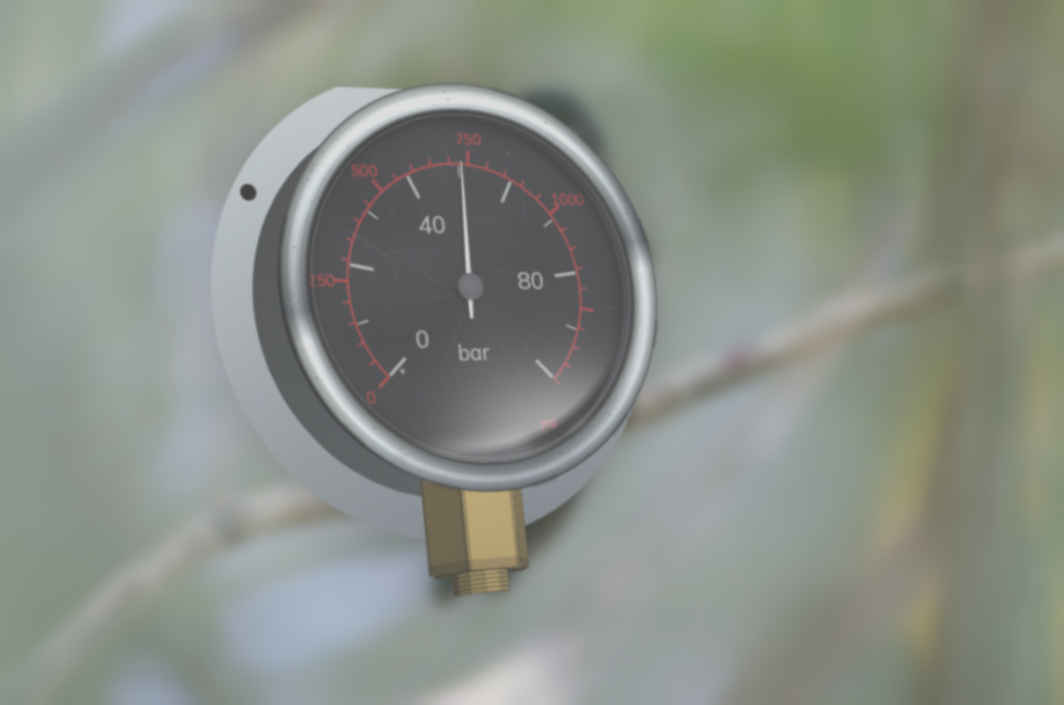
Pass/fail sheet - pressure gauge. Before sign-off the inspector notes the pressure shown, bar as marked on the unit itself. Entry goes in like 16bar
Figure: 50bar
